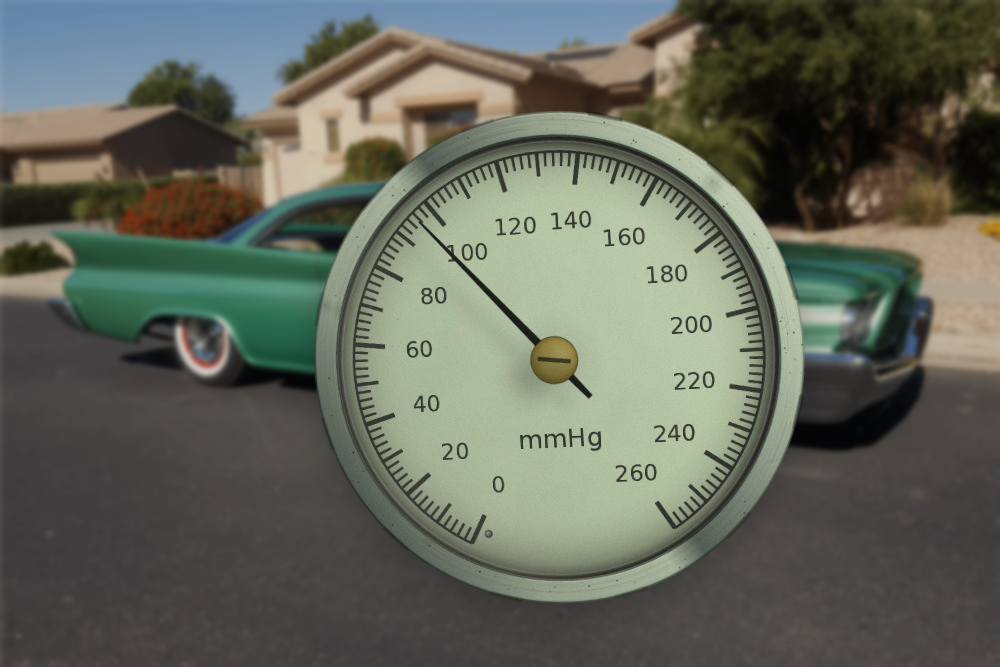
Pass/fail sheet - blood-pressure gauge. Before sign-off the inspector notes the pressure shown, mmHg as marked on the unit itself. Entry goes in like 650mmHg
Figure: 96mmHg
